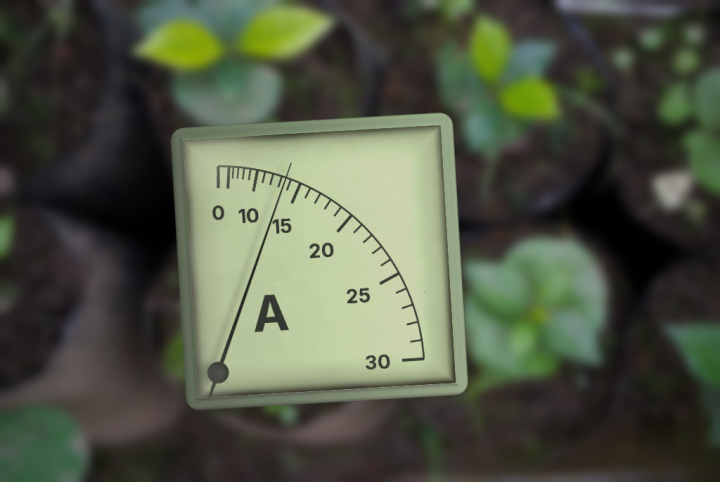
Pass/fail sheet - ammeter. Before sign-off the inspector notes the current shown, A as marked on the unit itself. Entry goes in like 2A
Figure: 13.5A
